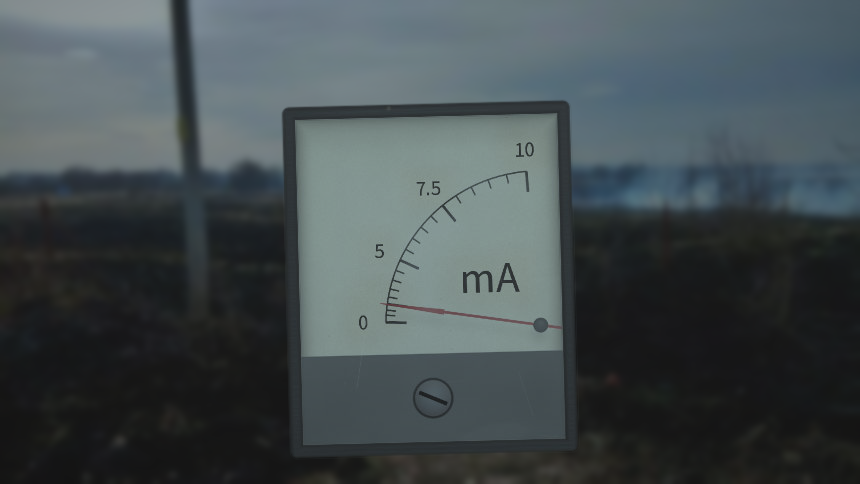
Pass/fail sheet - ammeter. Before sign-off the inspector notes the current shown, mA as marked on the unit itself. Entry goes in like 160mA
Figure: 2.5mA
